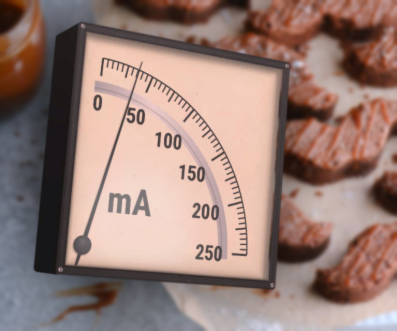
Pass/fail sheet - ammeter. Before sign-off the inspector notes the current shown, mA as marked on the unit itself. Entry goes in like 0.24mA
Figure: 35mA
